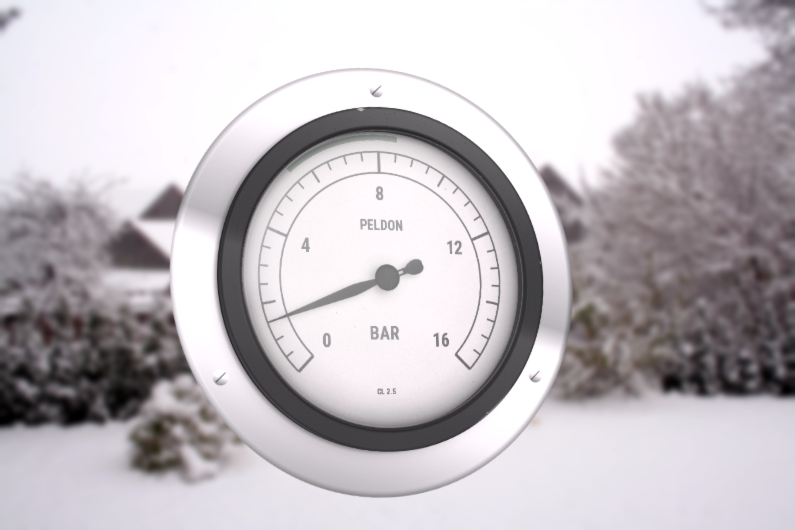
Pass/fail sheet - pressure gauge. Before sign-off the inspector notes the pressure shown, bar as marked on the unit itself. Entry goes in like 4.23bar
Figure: 1.5bar
